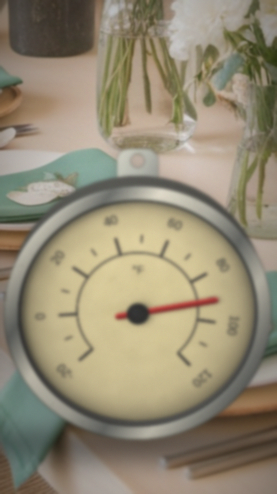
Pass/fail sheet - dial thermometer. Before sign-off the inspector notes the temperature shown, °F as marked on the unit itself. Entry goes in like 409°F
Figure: 90°F
